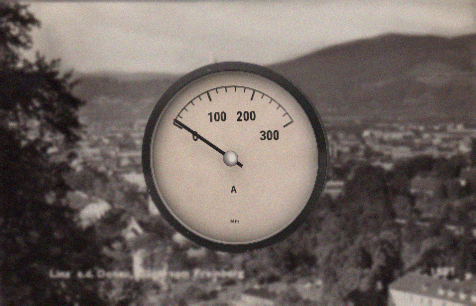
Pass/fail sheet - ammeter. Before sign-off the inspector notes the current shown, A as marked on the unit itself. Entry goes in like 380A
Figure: 10A
